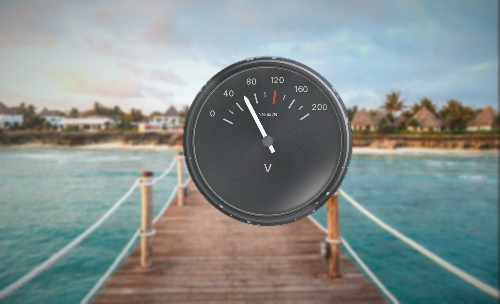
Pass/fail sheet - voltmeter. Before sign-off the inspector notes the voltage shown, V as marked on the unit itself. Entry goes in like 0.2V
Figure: 60V
